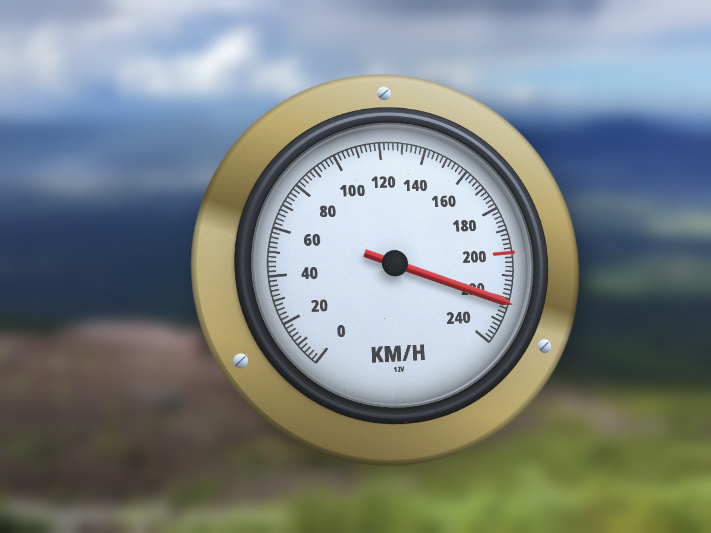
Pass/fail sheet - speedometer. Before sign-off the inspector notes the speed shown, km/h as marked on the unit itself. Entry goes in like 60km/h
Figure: 222km/h
